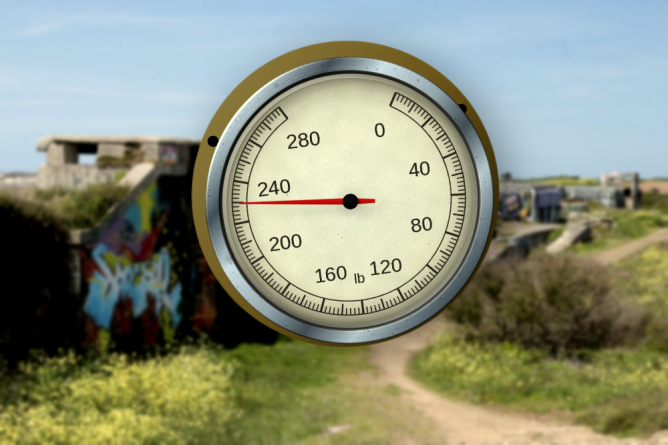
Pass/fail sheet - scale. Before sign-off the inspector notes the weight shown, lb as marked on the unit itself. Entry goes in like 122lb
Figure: 230lb
